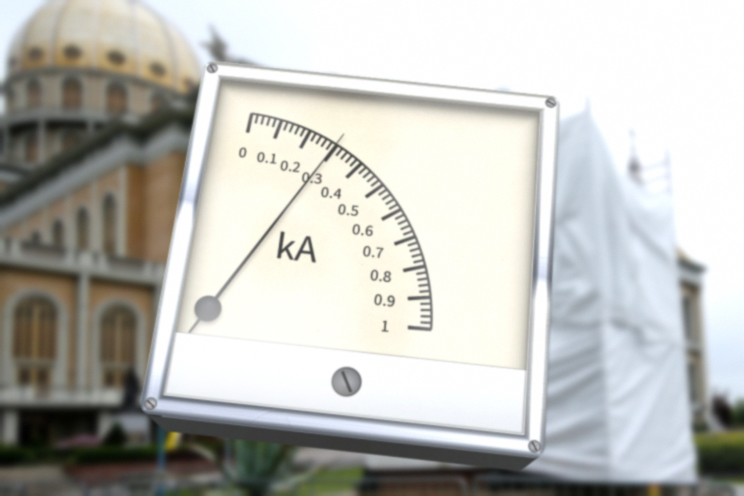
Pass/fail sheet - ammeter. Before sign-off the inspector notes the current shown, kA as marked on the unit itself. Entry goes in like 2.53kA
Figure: 0.3kA
